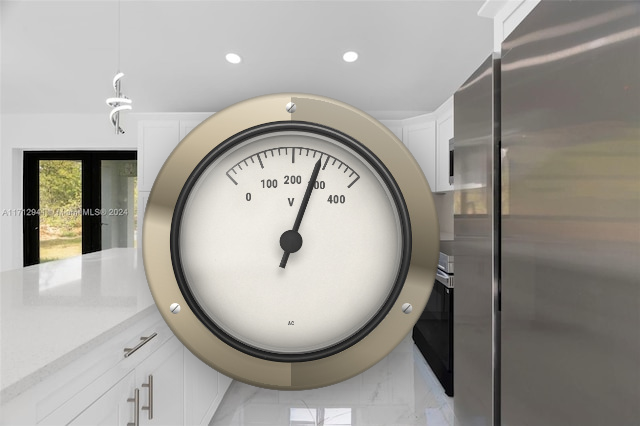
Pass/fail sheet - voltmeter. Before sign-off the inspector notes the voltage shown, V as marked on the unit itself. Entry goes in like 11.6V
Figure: 280V
